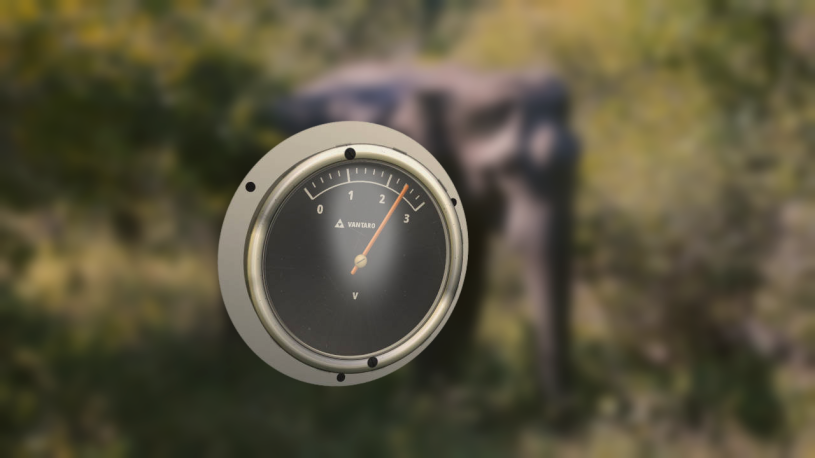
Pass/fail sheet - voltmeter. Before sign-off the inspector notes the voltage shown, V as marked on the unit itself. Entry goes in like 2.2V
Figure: 2.4V
